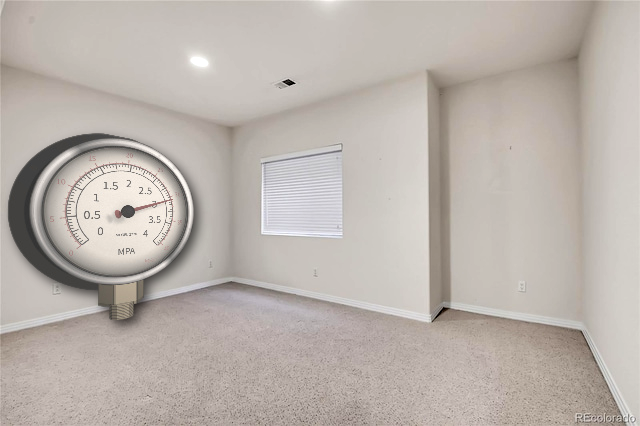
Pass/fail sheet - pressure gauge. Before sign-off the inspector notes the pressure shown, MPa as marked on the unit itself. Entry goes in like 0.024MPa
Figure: 3MPa
